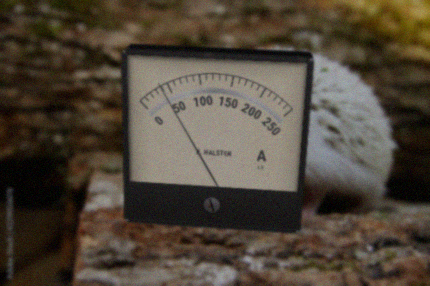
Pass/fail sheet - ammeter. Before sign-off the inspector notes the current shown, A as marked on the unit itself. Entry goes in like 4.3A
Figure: 40A
